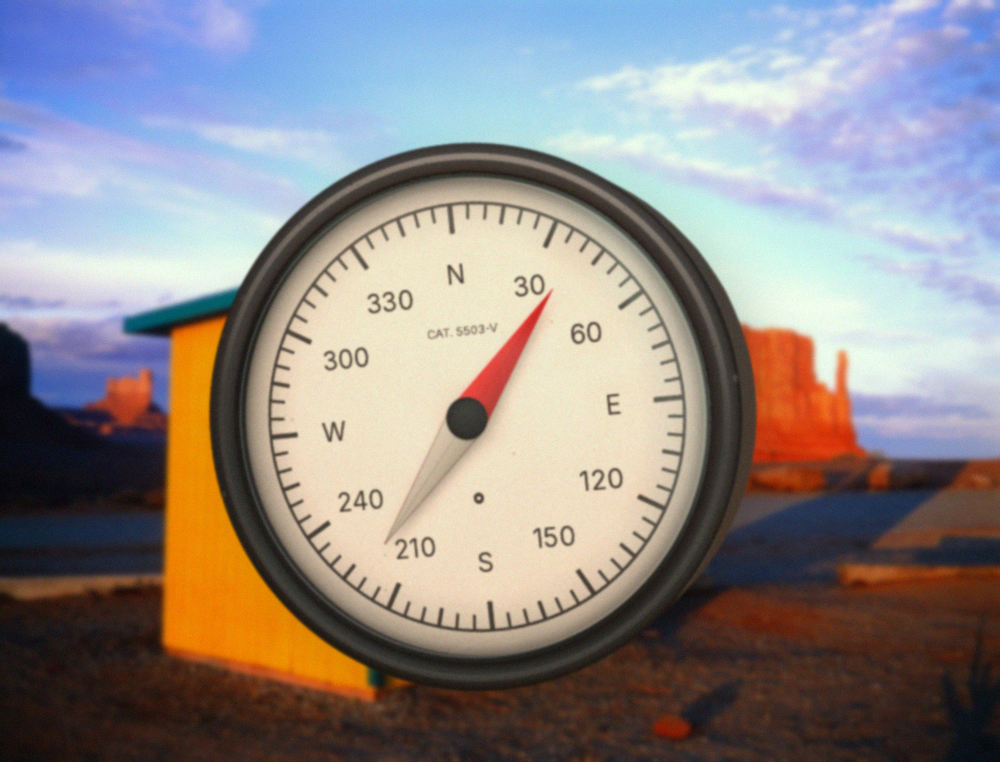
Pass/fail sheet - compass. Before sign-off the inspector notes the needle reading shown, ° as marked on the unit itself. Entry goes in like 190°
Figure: 40°
